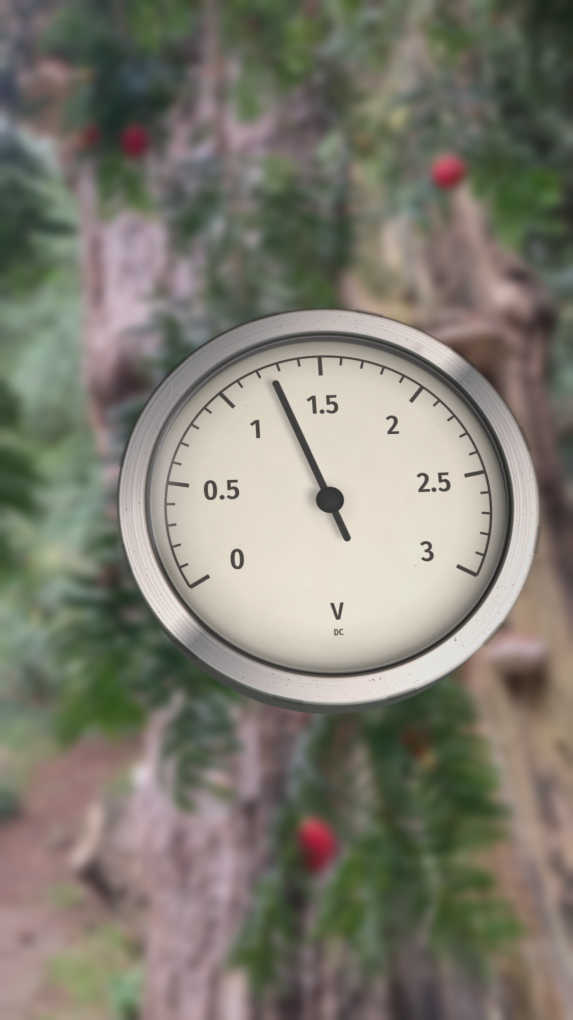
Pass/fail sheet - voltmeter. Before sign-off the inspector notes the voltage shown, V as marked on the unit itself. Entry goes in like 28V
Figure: 1.25V
